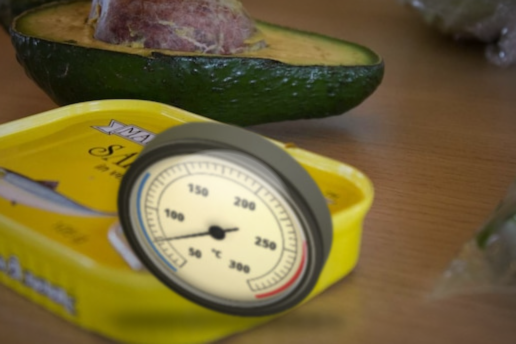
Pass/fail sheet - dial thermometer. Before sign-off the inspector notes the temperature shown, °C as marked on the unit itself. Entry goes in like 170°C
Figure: 75°C
